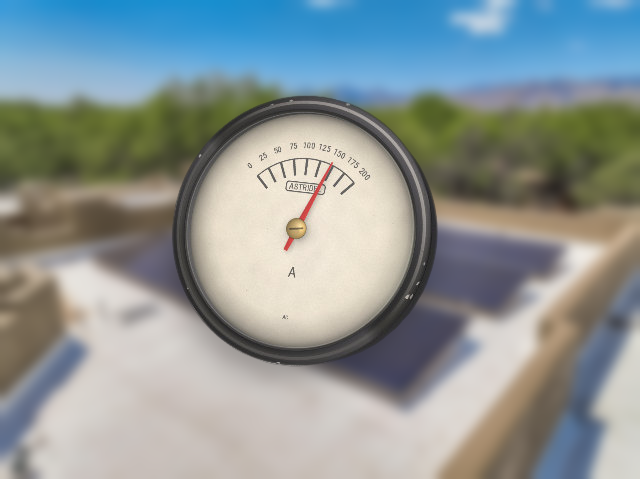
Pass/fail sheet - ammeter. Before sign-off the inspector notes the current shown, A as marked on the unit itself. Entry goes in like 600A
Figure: 150A
